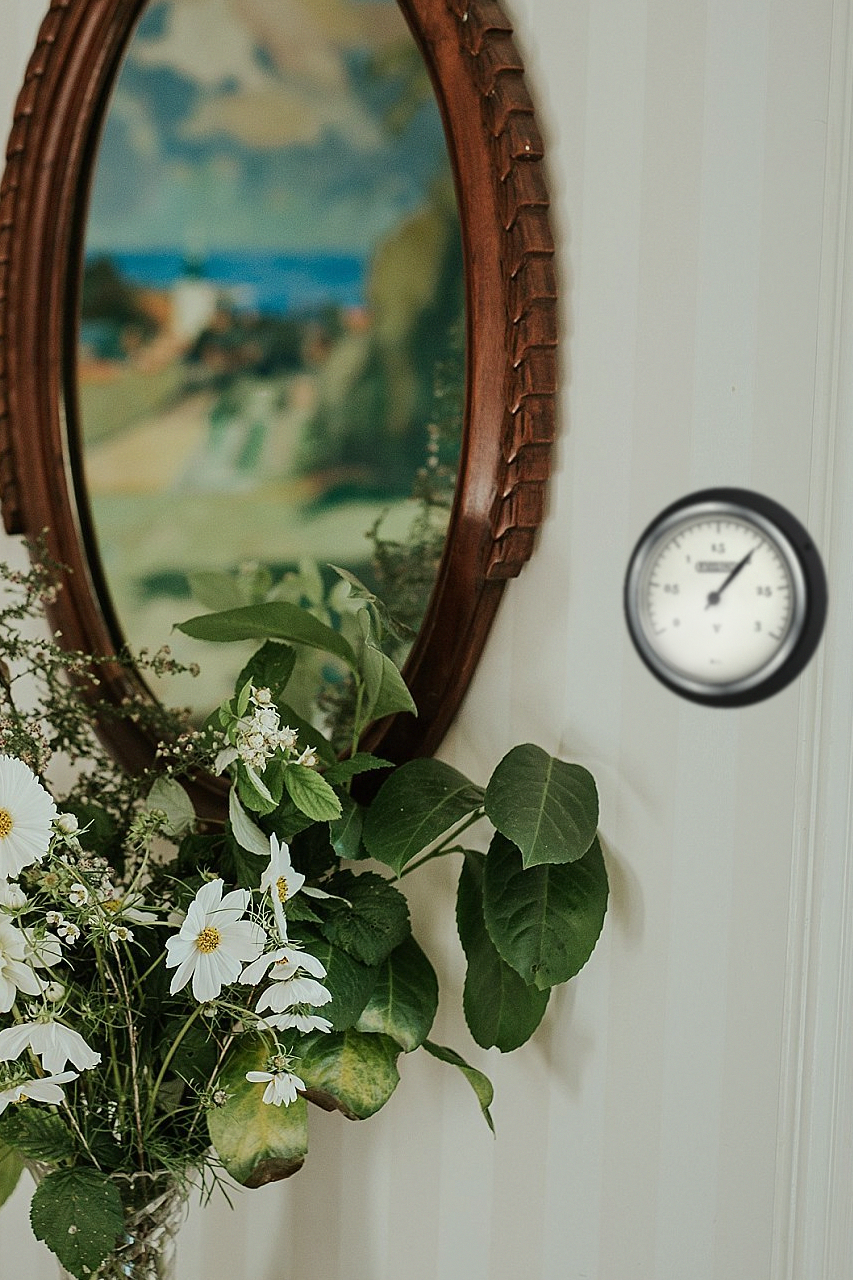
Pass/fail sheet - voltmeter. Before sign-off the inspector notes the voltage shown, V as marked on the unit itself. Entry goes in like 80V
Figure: 2V
